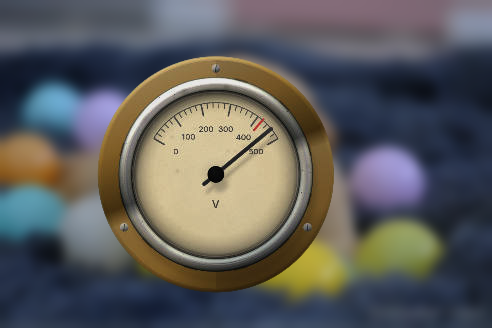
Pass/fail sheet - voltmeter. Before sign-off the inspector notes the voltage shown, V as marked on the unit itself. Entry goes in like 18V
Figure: 460V
